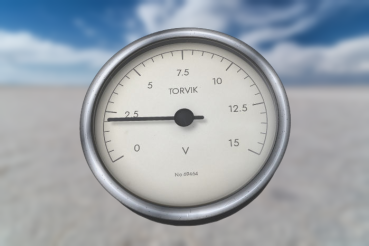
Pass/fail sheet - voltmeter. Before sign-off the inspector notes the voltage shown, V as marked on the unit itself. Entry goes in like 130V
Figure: 2V
